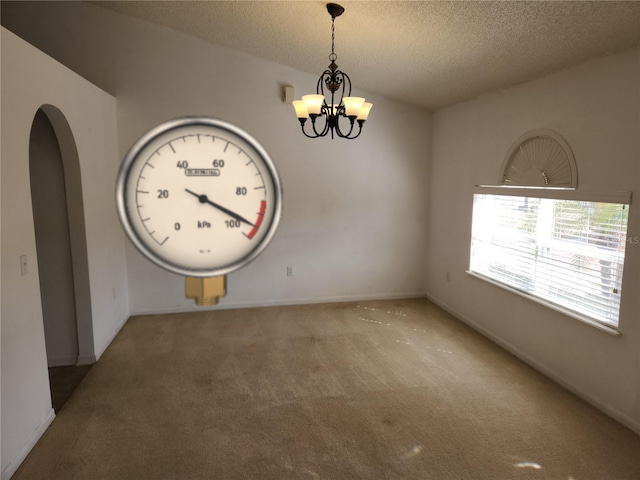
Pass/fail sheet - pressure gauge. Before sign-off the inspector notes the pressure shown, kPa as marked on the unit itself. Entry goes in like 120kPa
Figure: 95kPa
